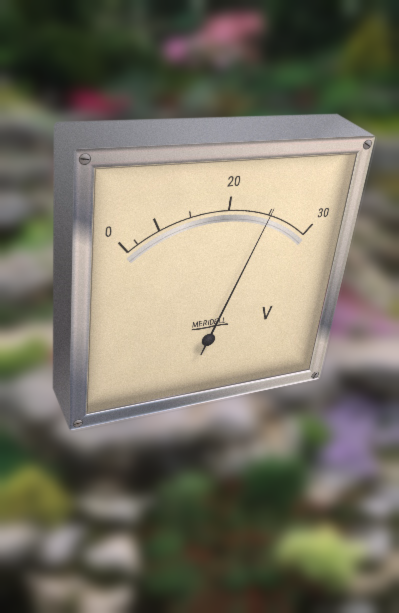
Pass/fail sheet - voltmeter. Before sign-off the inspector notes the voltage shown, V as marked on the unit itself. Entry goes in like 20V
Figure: 25V
